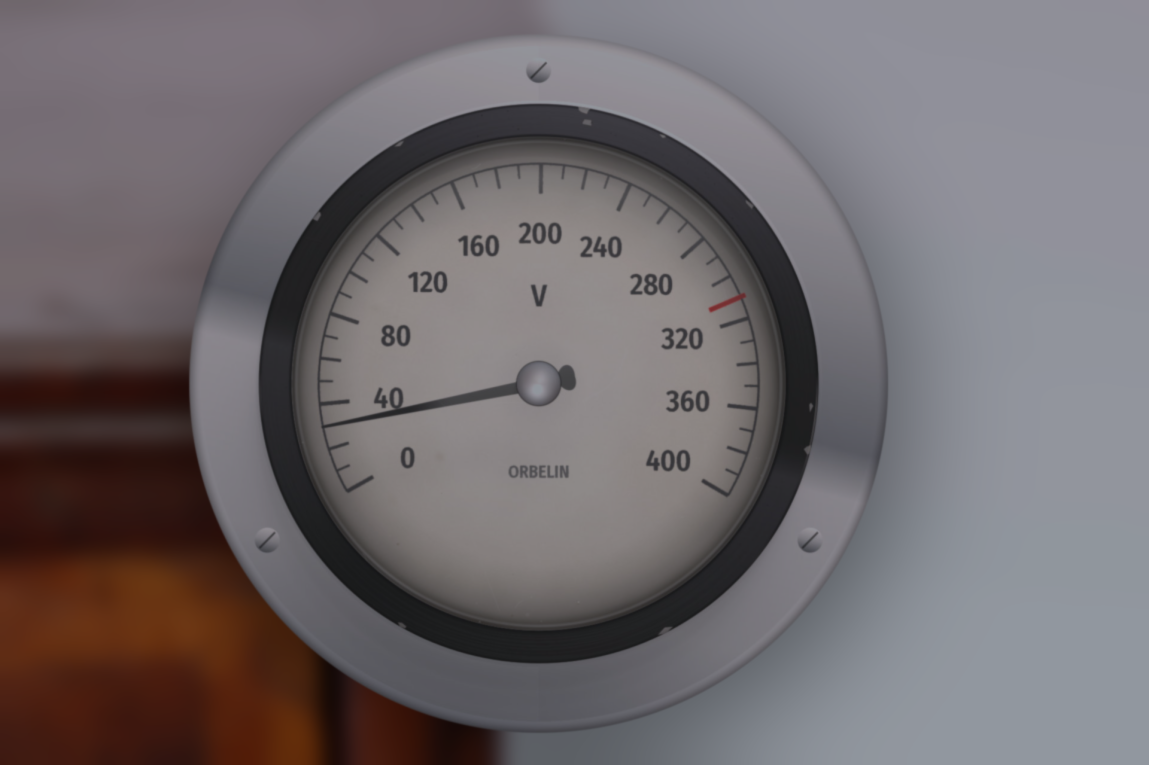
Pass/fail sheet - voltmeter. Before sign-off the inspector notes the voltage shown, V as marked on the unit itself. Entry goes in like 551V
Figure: 30V
